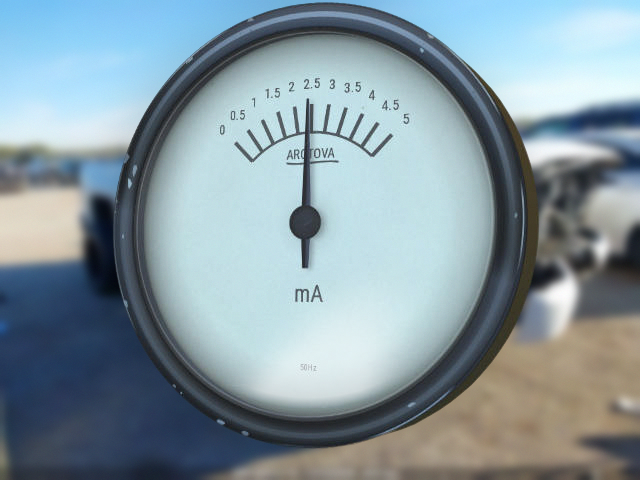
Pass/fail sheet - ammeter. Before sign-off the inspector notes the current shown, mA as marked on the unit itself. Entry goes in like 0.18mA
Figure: 2.5mA
